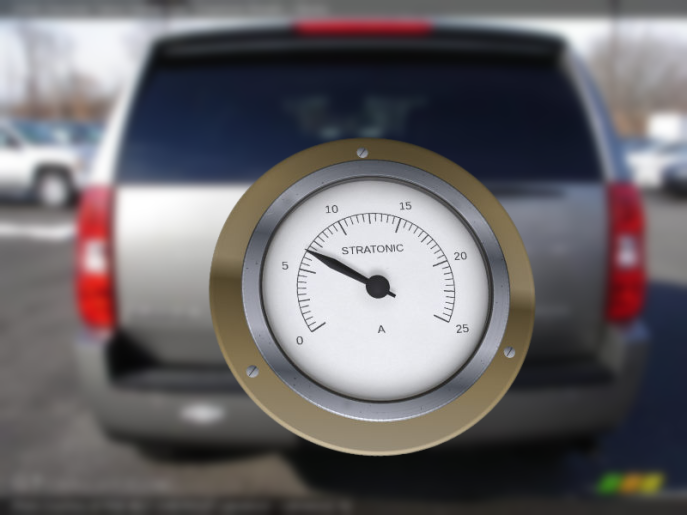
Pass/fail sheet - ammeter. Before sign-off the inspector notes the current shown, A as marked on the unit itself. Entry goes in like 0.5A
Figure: 6.5A
